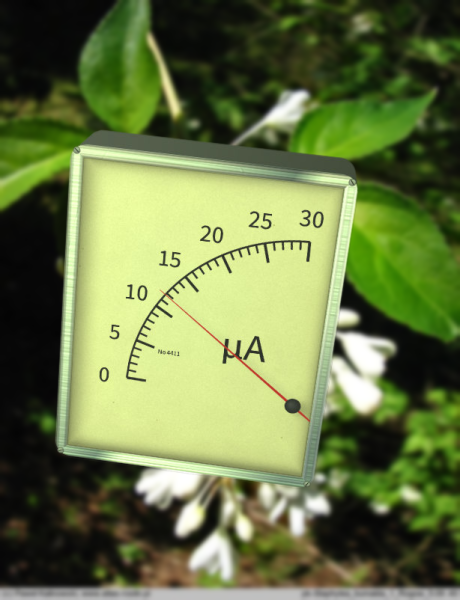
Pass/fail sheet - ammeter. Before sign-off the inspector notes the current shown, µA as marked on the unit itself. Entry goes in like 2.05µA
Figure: 12µA
